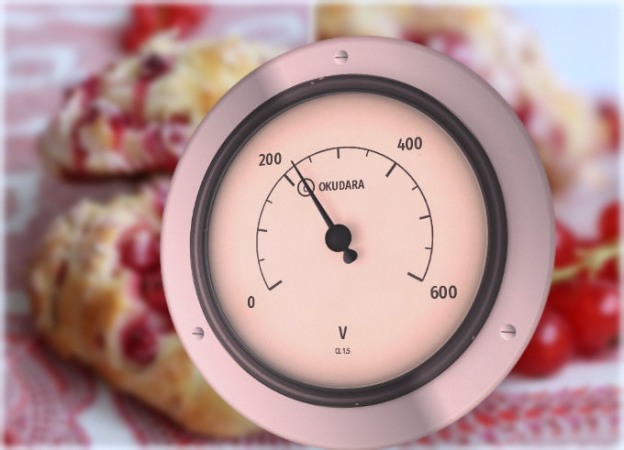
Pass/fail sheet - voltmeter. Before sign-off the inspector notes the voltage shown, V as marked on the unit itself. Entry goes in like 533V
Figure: 225V
